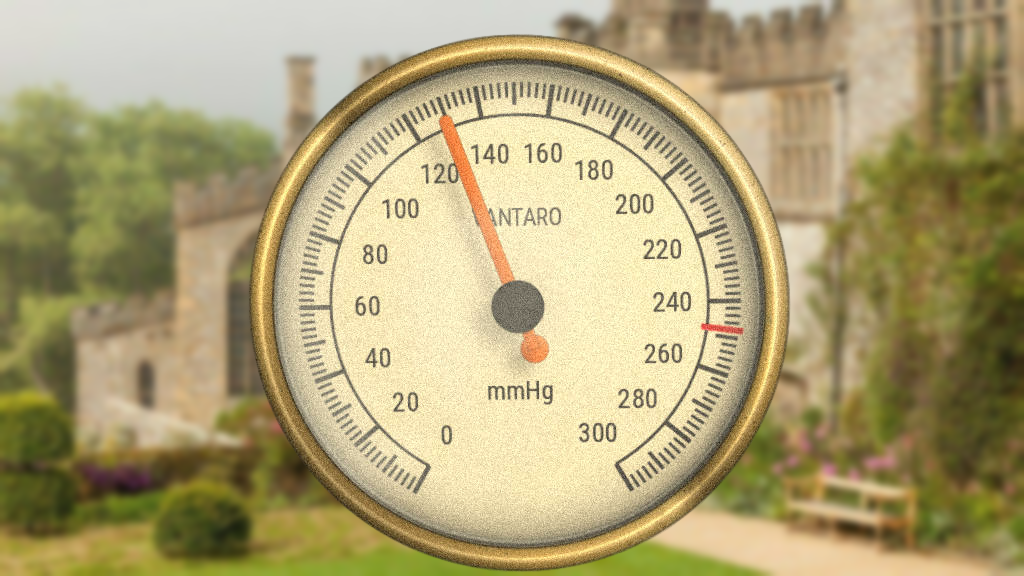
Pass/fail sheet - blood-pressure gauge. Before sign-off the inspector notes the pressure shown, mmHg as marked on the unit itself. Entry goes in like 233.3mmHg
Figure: 130mmHg
